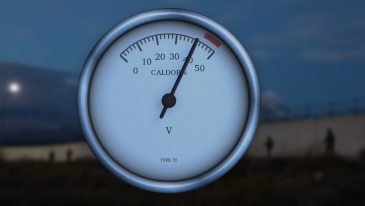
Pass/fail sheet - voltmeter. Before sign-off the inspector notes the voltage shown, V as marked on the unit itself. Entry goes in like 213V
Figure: 40V
